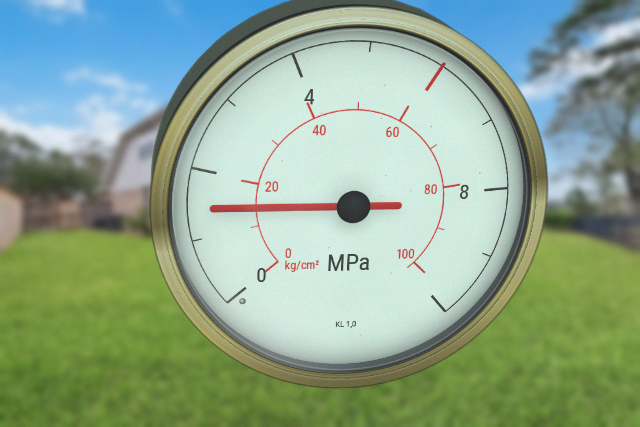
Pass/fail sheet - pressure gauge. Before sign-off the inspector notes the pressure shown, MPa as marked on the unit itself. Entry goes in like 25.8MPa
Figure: 1.5MPa
